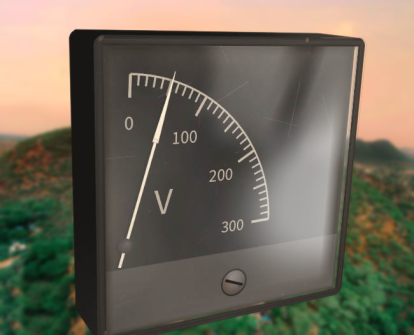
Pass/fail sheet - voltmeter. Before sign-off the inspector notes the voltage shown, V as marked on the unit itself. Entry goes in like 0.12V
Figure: 50V
